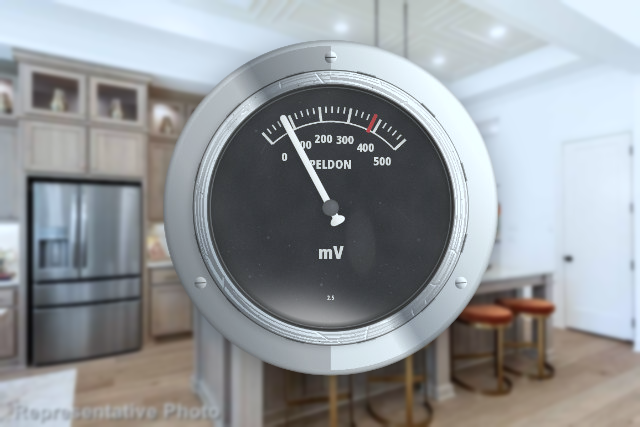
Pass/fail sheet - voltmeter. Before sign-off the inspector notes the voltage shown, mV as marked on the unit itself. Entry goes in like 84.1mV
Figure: 80mV
